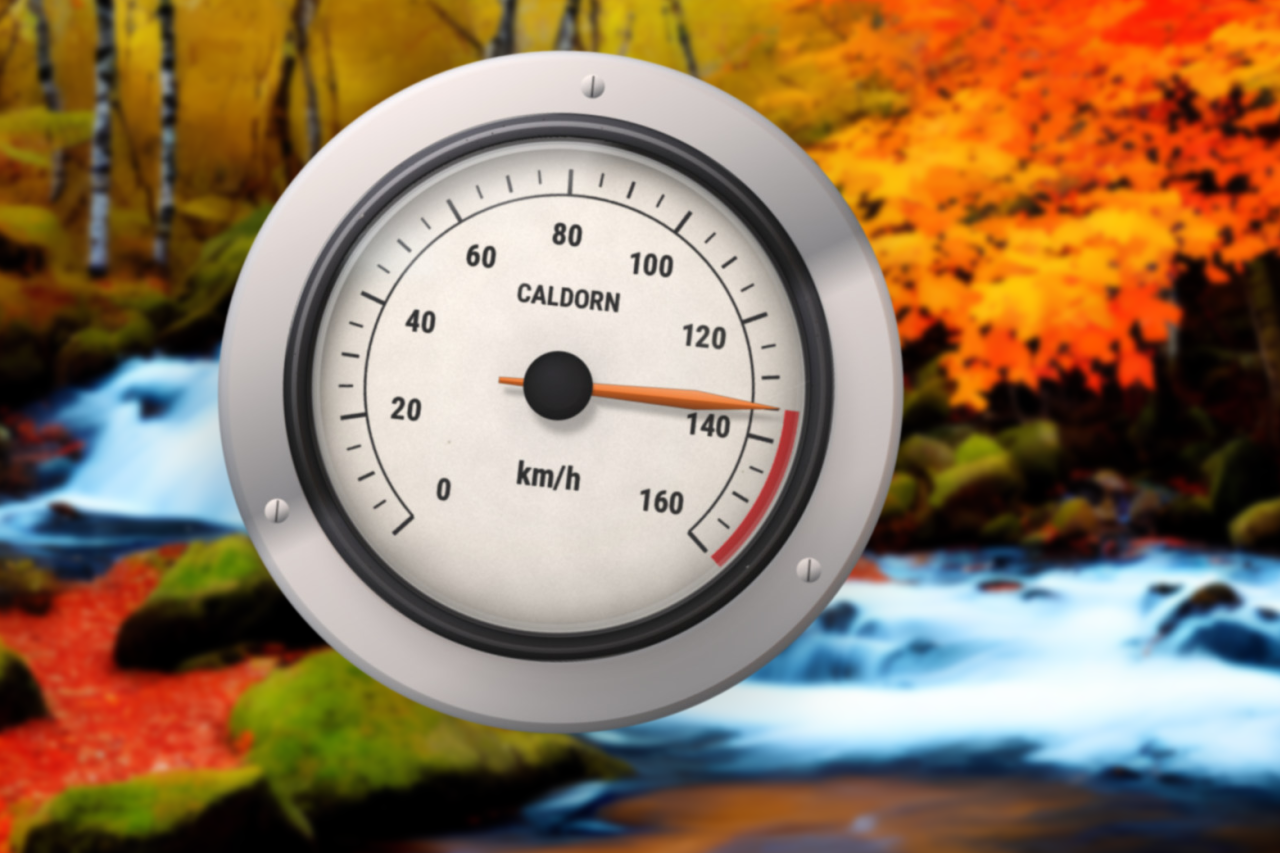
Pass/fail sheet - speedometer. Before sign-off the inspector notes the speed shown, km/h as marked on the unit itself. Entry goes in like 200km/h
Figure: 135km/h
